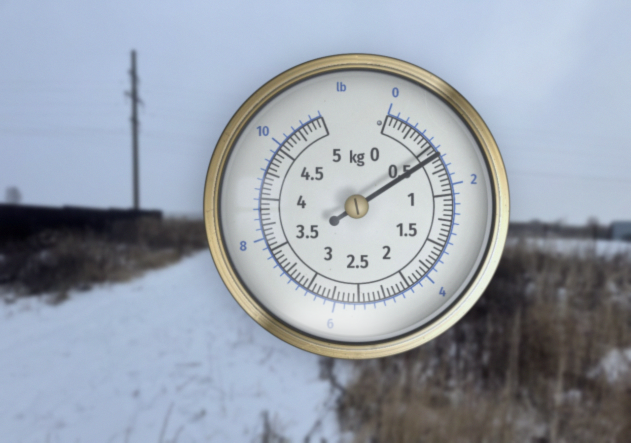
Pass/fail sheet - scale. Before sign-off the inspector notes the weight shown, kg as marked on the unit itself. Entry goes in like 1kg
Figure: 0.6kg
